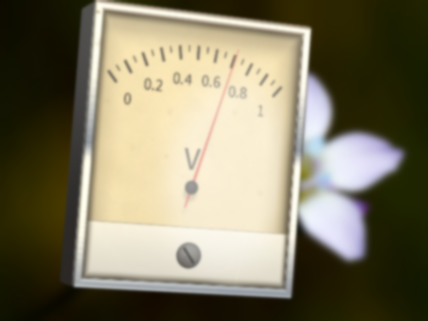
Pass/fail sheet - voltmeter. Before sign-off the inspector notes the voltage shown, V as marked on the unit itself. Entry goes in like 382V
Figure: 0.7V
